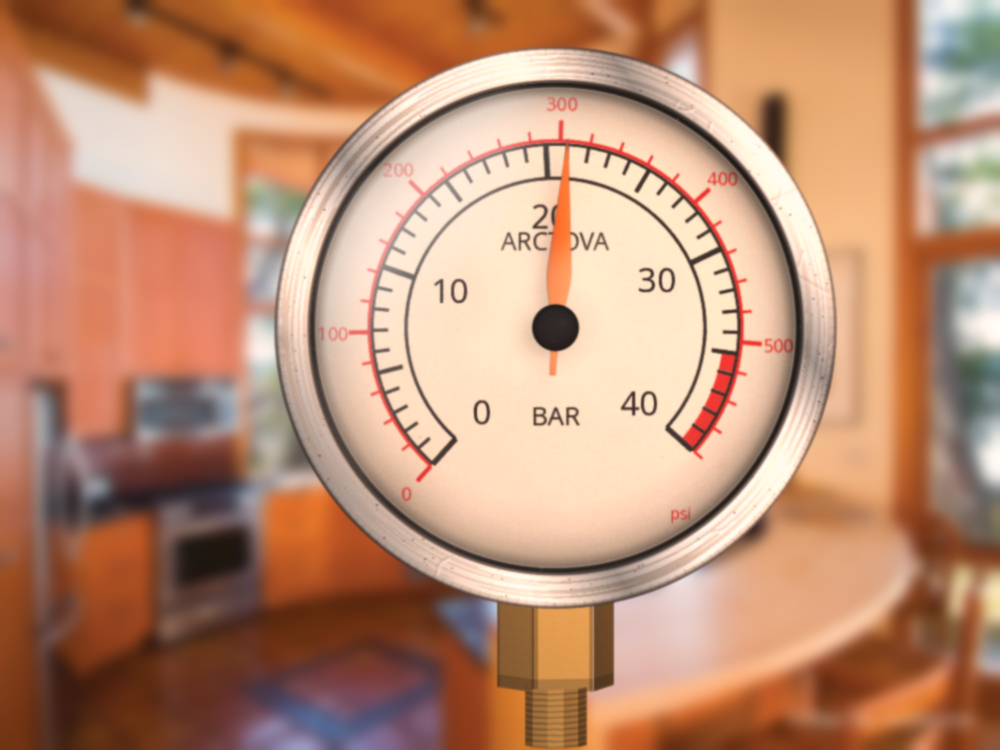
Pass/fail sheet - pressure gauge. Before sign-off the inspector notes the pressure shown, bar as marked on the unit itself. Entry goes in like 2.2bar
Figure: 21bar
